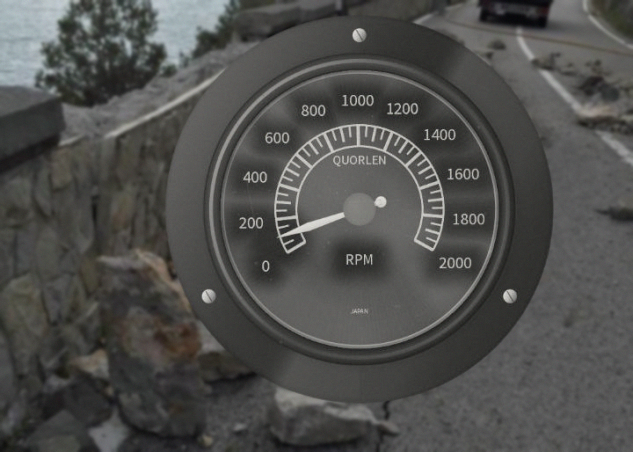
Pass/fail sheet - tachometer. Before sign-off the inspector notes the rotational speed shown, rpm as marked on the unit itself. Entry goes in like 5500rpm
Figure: 100rpm
